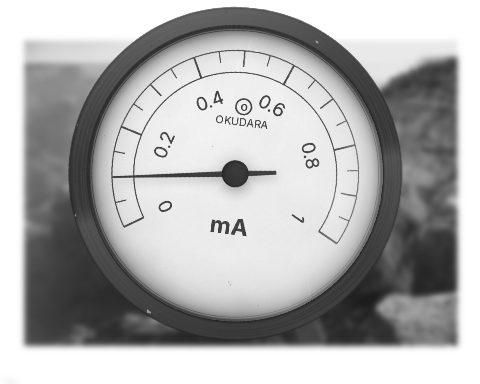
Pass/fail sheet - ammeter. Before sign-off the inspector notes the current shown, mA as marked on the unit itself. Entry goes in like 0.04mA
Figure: 0.1mA
